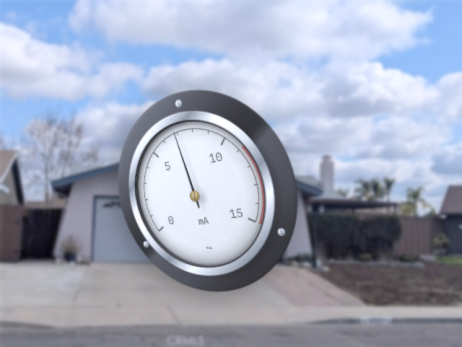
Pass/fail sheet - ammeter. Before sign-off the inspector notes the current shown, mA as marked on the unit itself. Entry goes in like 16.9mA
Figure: 7mA
